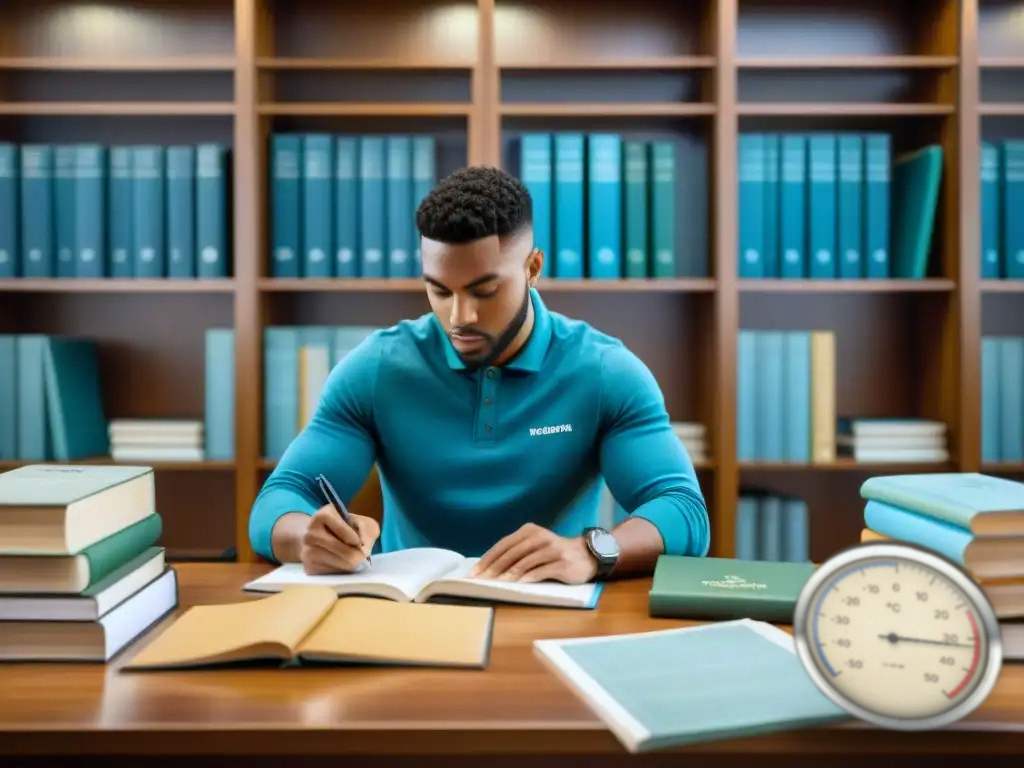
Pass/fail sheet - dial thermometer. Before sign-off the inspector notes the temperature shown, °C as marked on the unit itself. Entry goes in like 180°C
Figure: 32°C
